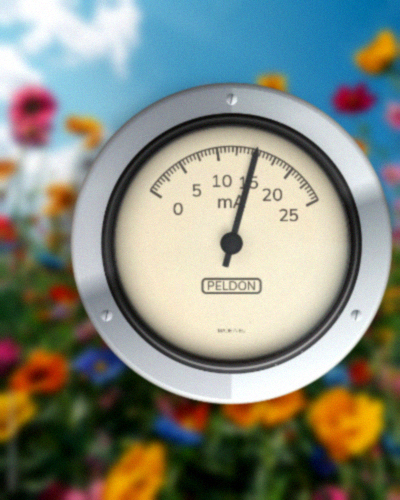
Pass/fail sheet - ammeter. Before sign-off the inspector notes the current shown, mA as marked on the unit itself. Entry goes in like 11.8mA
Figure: 15mA
